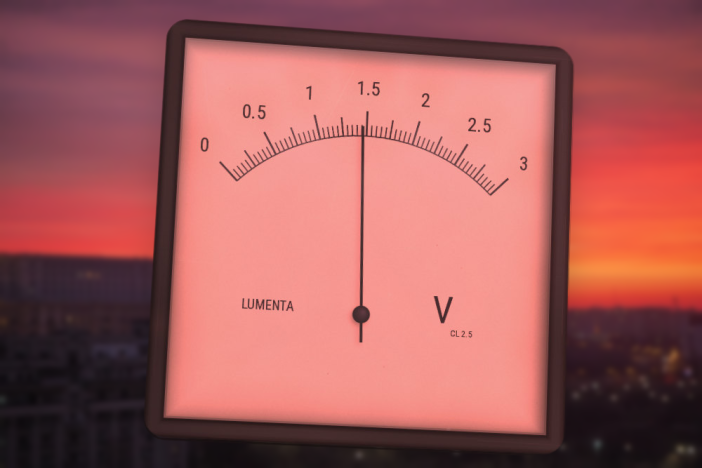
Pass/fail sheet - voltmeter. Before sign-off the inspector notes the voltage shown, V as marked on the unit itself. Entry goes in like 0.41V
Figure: 1.45V
